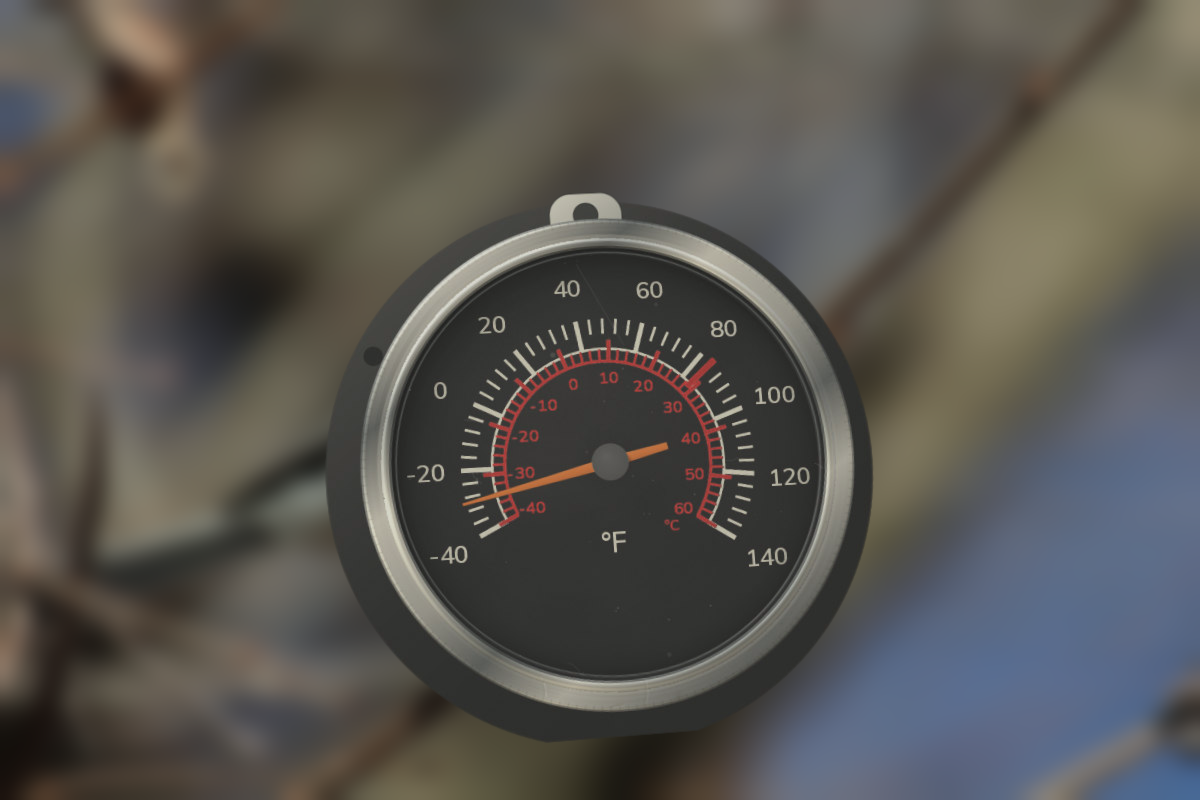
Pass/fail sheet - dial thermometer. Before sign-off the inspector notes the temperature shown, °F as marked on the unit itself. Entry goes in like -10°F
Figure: -30°F
